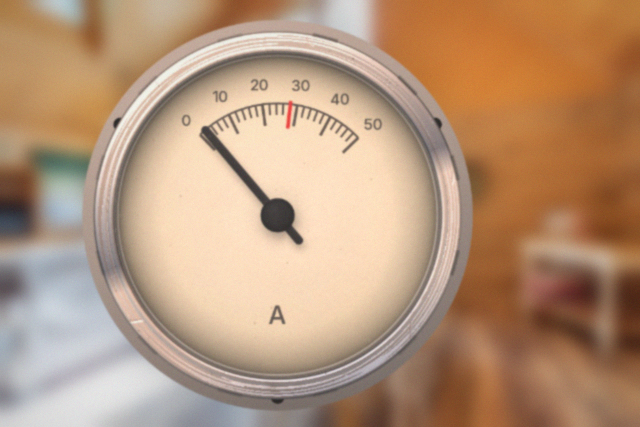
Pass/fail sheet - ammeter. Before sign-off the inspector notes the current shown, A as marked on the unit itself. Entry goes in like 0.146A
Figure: 2A
